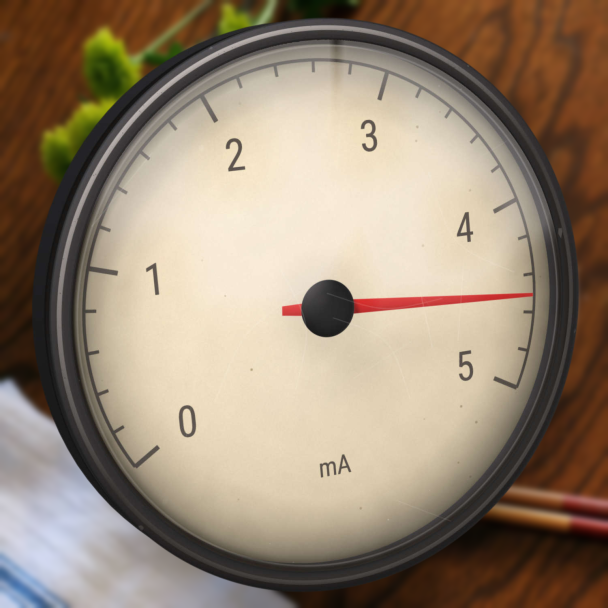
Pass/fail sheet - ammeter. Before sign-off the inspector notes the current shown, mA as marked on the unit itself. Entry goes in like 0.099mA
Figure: 4.5mA
